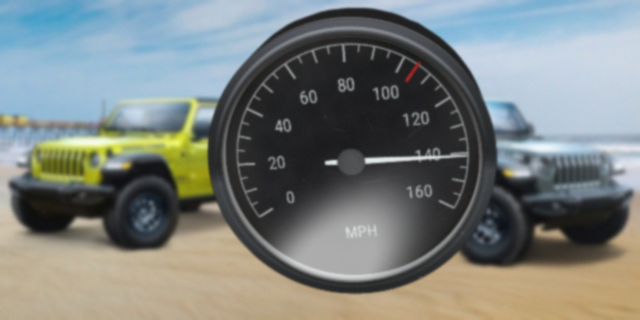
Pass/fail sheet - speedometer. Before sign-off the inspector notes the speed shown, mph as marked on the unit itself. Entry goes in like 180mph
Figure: 140mph
